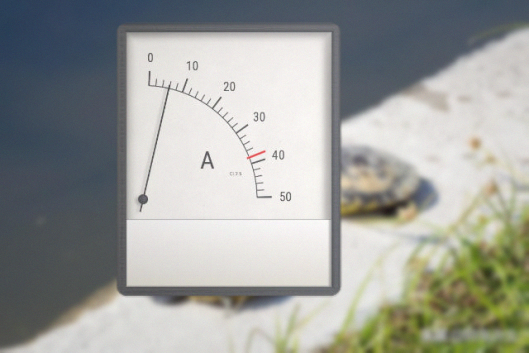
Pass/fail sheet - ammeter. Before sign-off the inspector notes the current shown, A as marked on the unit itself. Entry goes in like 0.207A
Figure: 6A
